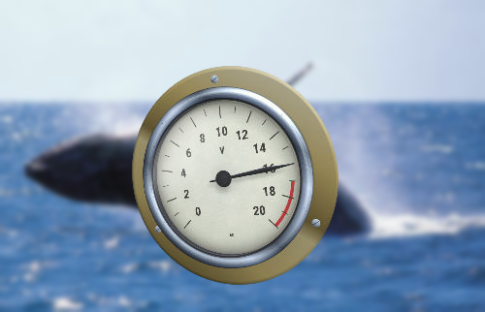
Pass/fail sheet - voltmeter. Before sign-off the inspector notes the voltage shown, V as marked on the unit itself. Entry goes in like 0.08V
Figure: 16V
